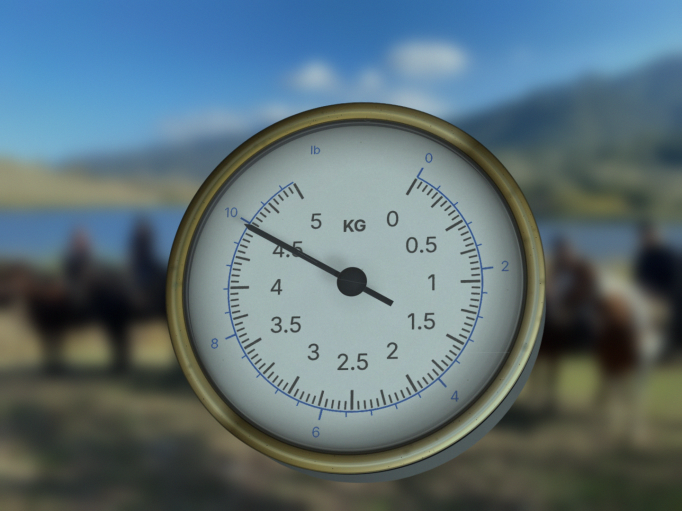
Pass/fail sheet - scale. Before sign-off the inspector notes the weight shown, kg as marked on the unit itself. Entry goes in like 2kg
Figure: 4.5kg
